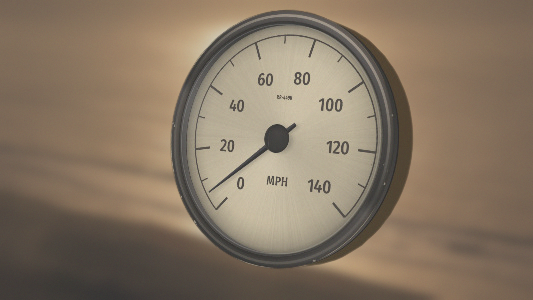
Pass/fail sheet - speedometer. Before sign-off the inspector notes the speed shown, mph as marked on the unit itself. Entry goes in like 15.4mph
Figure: 5mph
